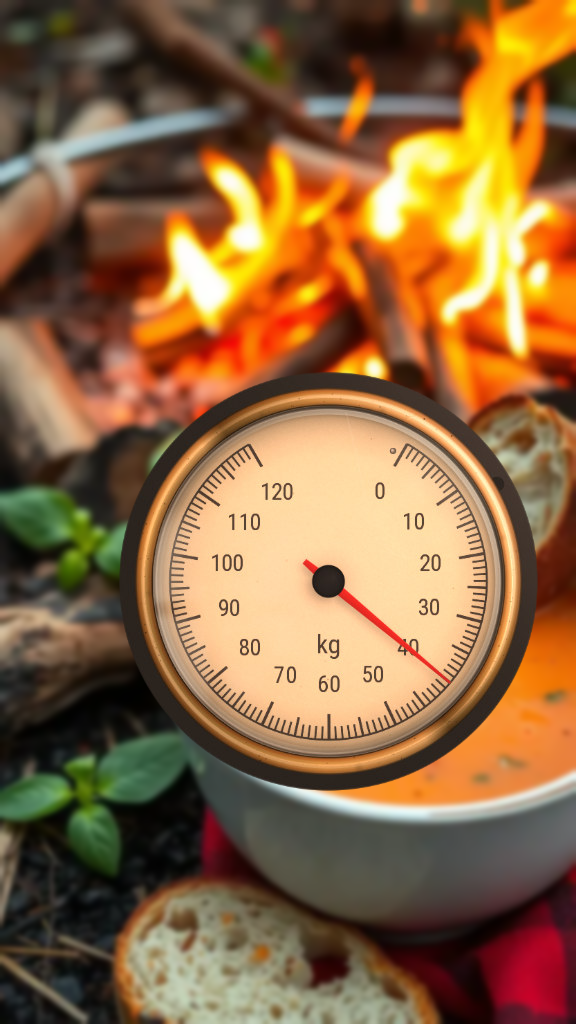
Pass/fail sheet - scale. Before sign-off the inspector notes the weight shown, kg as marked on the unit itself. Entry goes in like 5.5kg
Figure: 40kg
